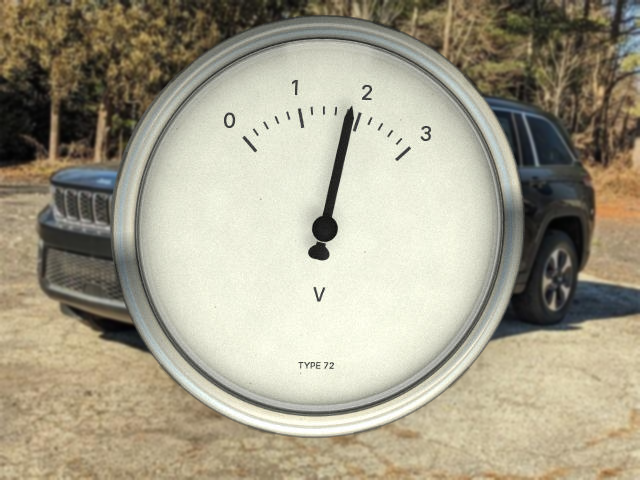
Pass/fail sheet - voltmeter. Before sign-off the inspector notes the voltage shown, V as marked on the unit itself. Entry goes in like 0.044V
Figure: 1.8V
